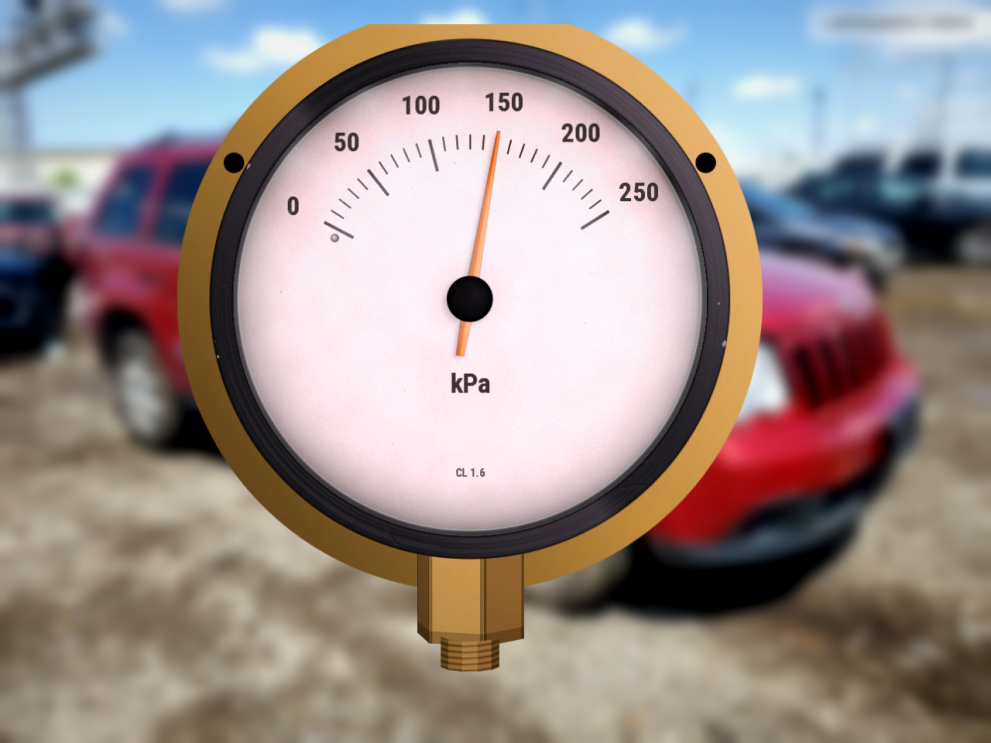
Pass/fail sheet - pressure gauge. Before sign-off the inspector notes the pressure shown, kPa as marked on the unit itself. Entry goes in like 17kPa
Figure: 150kPa
